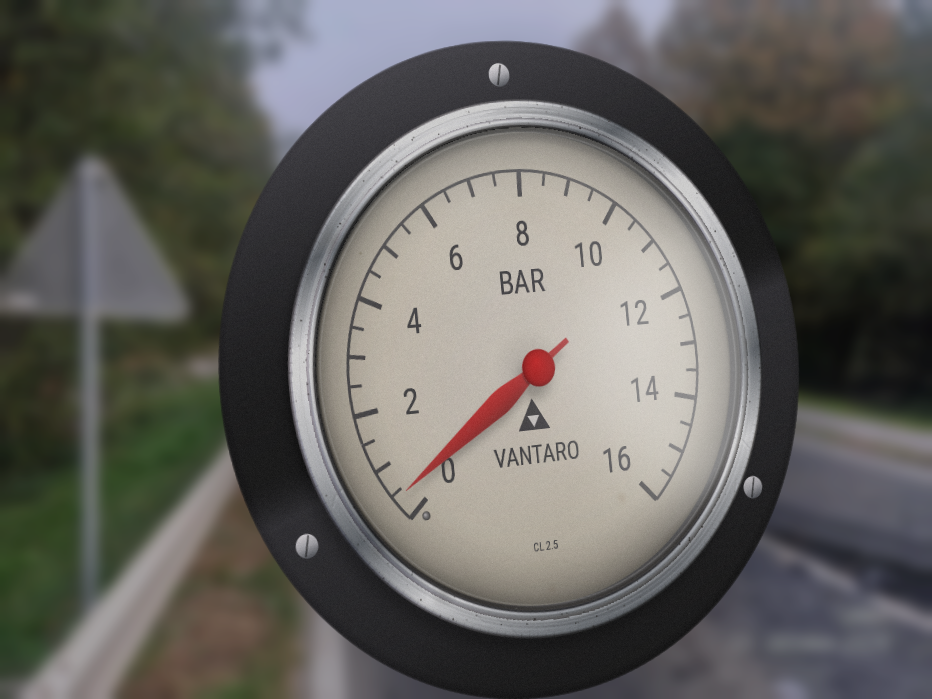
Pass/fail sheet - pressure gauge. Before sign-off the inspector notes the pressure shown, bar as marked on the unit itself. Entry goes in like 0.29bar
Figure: 0.5bar
